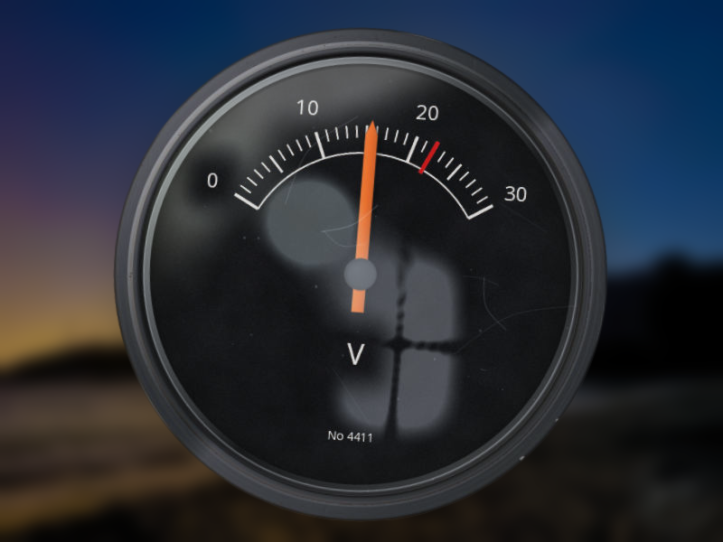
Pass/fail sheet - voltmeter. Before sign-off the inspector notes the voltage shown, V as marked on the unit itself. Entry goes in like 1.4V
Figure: 15.5V
